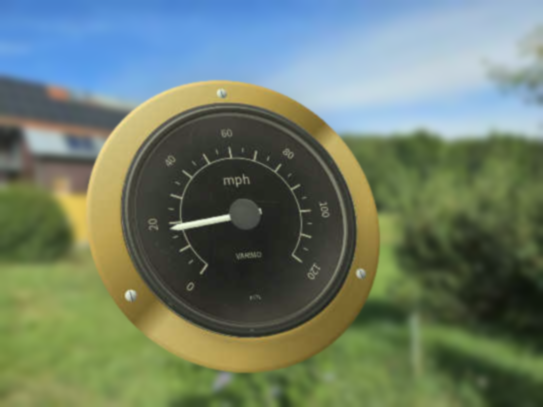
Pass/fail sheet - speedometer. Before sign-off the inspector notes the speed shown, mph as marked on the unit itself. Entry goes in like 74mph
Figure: 17.5mph
